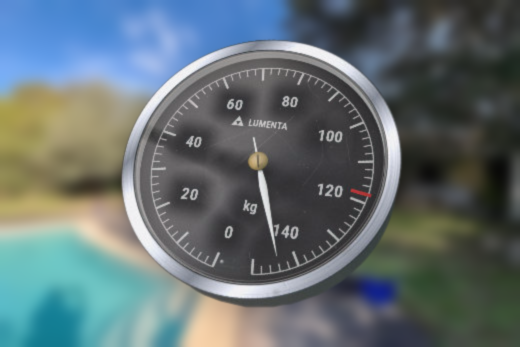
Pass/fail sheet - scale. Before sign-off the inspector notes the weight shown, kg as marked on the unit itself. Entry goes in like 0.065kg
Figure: 144kg
